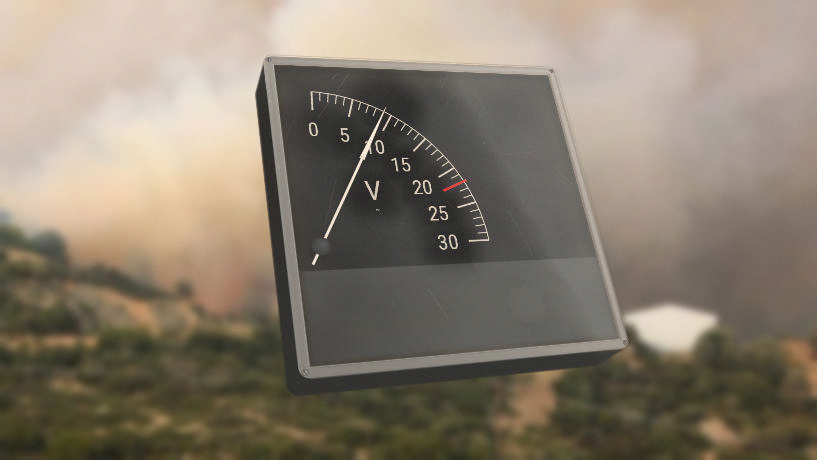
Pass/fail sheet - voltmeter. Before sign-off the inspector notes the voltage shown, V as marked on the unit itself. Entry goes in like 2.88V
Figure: 9V
